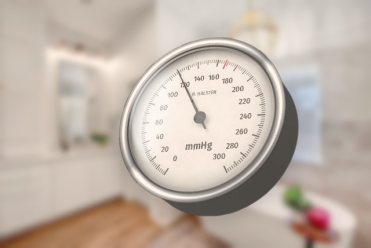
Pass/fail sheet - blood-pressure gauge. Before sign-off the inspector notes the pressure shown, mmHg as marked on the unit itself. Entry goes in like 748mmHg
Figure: 120mmHg
